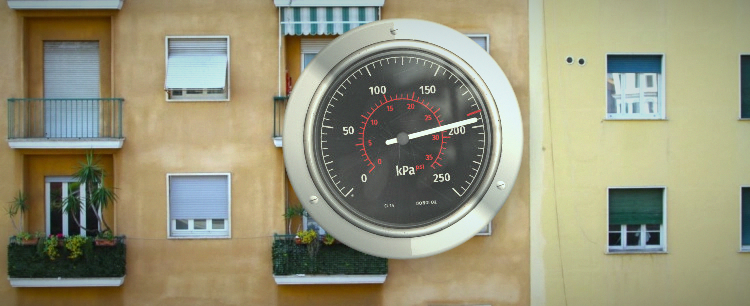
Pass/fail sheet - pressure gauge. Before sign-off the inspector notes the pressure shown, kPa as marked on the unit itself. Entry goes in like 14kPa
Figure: 195kPa
